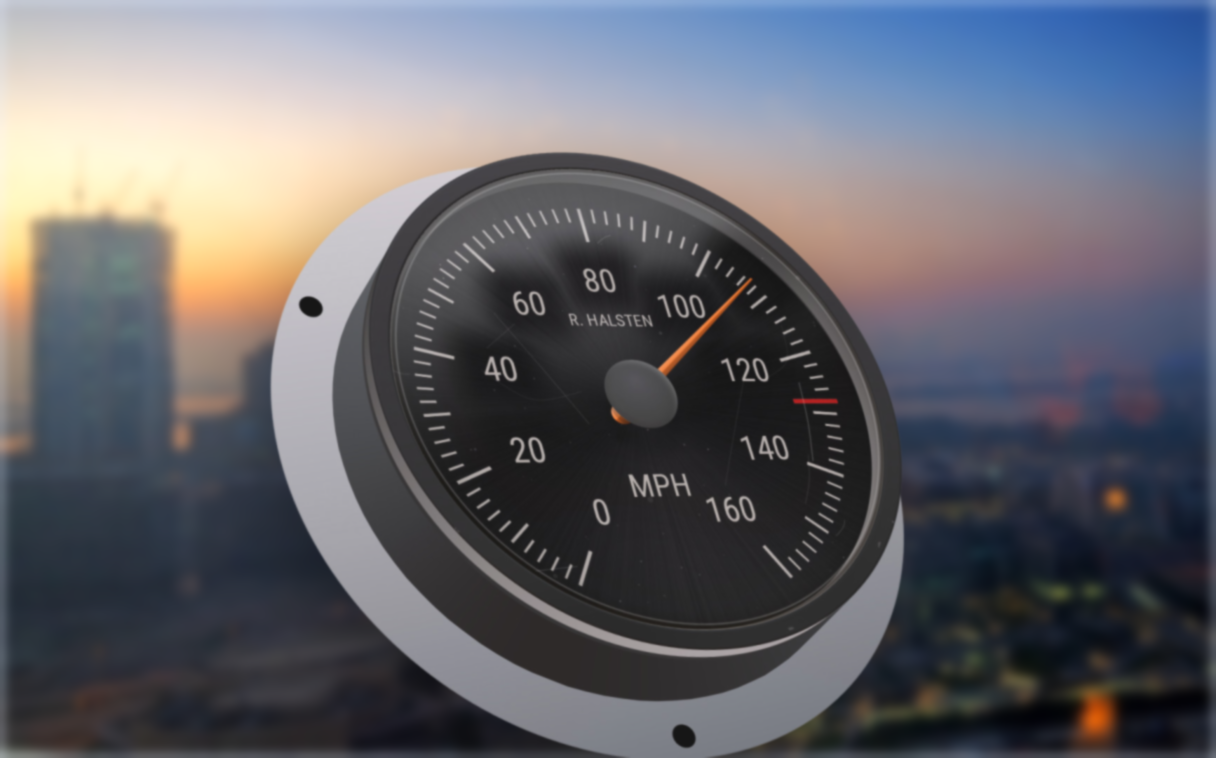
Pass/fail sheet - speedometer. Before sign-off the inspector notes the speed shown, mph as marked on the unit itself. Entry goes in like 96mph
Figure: 107mph
